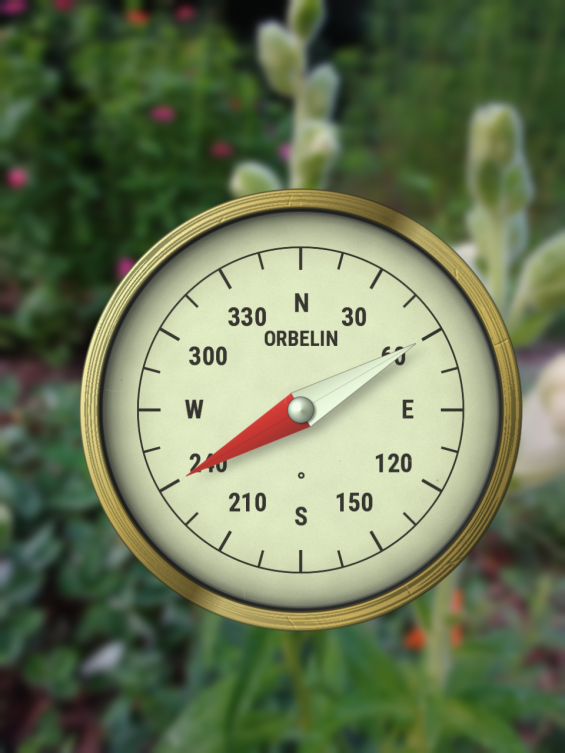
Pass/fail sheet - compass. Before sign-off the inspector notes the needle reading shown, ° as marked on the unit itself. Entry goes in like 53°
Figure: 240°
